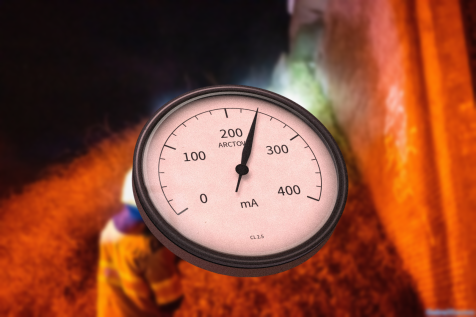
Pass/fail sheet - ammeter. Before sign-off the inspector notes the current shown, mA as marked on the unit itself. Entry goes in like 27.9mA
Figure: 240mA
